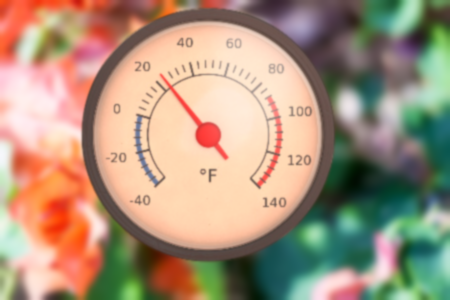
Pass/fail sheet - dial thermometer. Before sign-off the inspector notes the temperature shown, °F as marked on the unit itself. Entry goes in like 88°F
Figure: 24°F
